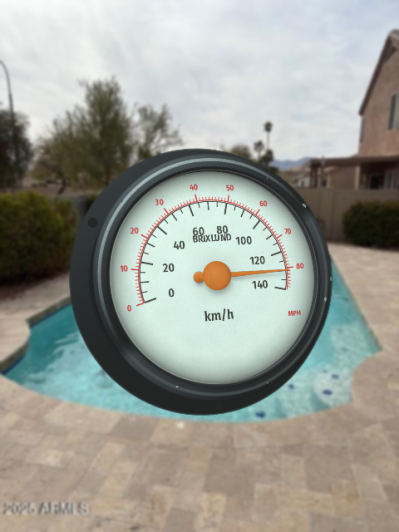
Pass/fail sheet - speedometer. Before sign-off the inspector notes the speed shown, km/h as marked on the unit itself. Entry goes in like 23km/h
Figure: 130km/h
